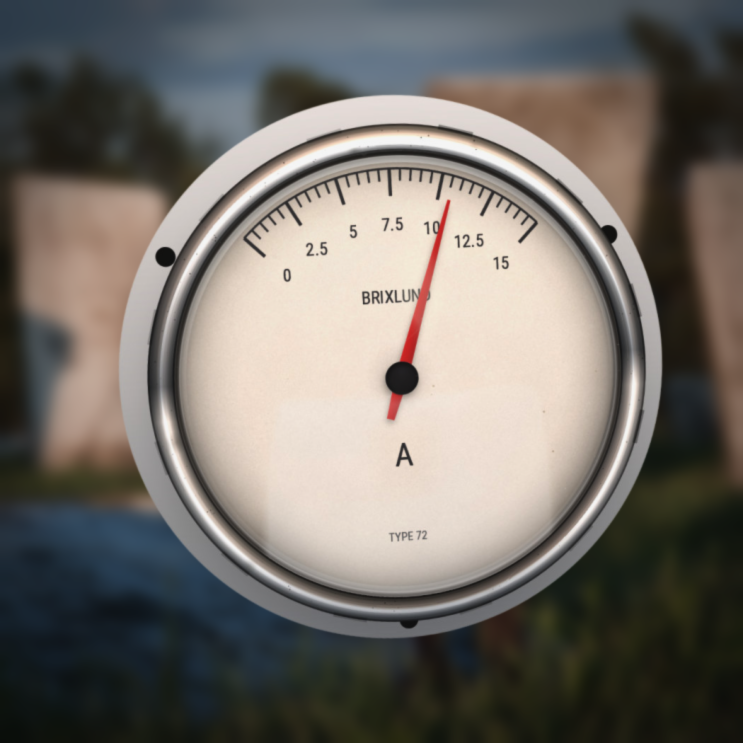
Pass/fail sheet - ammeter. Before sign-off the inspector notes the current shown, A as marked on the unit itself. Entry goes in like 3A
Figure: 10.5A
